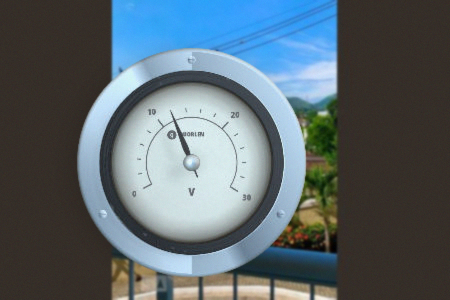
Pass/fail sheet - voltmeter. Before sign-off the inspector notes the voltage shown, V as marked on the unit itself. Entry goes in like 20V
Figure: 12V
